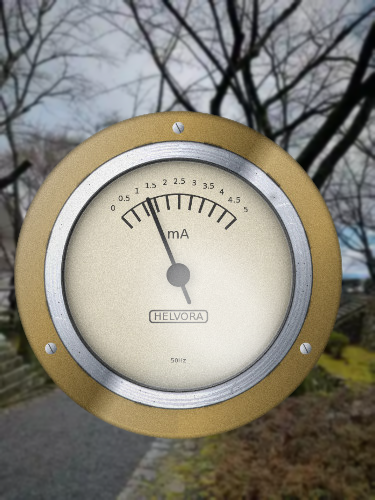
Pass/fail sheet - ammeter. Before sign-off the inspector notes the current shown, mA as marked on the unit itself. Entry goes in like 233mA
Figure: 1.25mA
